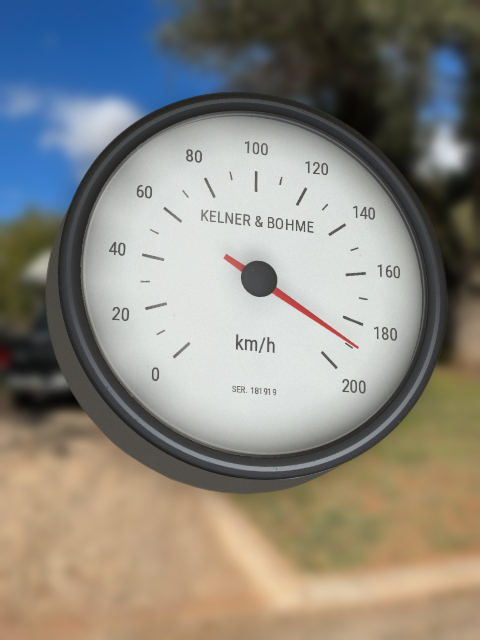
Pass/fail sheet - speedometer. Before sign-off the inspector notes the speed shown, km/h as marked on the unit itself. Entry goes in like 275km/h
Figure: 190km/h
